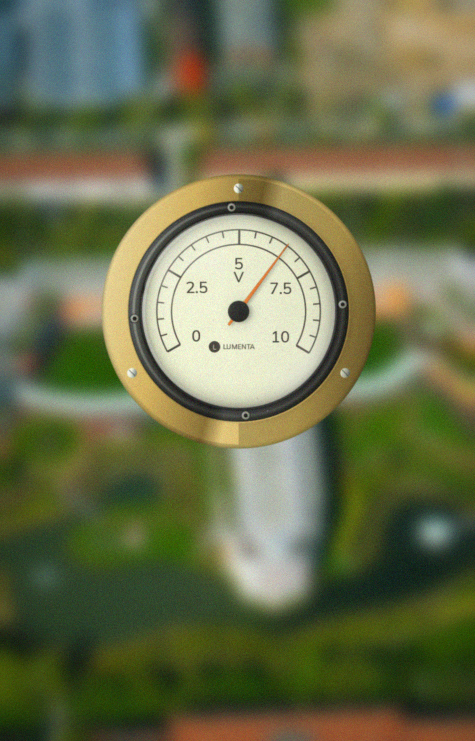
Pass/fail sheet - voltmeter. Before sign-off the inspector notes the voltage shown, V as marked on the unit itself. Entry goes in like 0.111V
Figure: 6.5V
